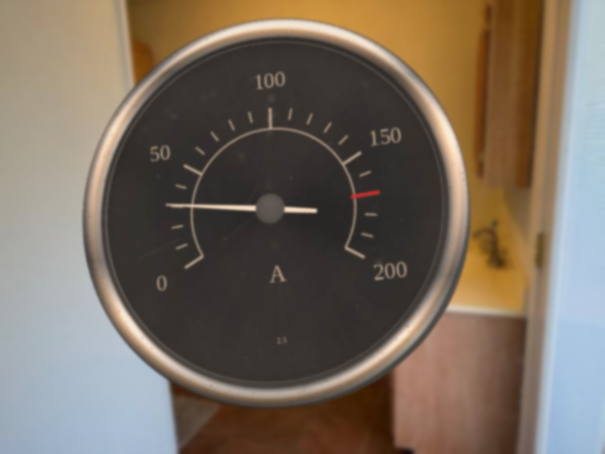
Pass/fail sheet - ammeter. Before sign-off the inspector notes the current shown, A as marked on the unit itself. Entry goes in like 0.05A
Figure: 30A
